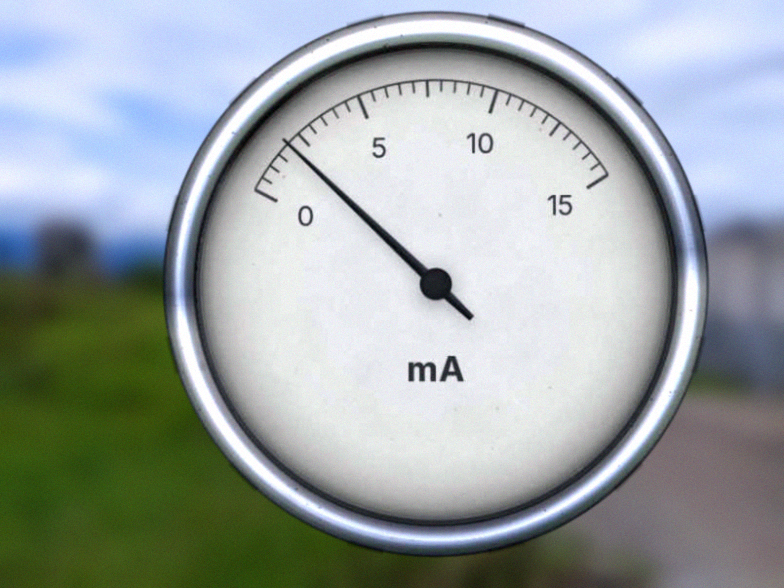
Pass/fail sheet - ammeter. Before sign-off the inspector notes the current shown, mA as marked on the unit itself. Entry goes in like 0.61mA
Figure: 2mA
